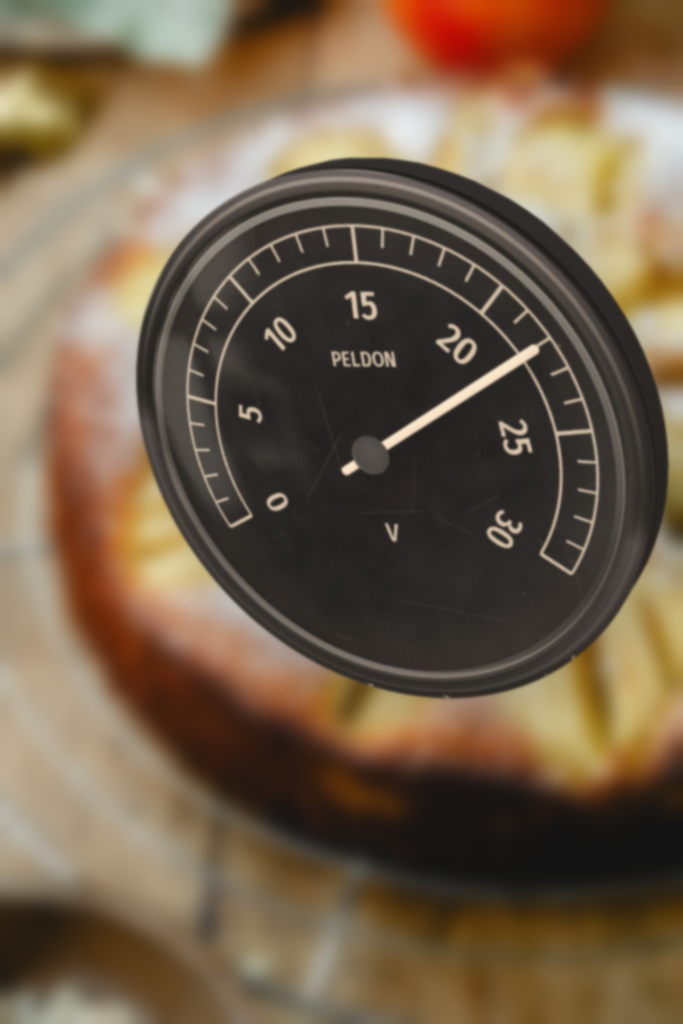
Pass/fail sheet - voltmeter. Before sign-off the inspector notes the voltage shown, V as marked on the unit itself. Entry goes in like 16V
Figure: 22V
